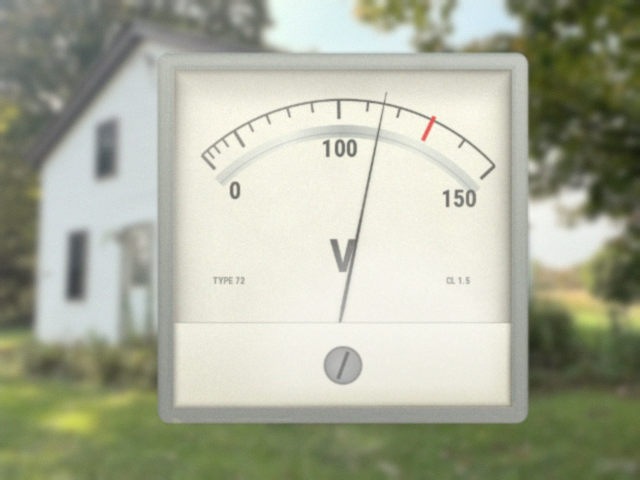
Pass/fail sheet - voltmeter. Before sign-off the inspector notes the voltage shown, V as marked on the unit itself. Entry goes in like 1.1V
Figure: 115V
